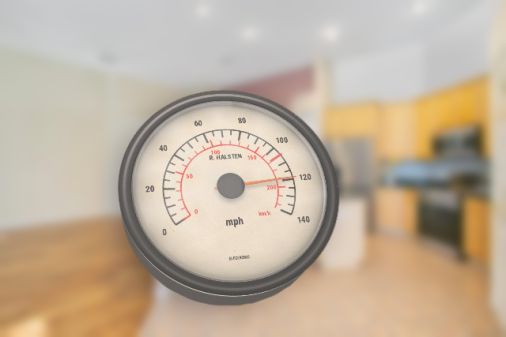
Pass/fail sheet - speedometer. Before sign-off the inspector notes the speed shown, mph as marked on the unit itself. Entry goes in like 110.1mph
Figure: 120mph
